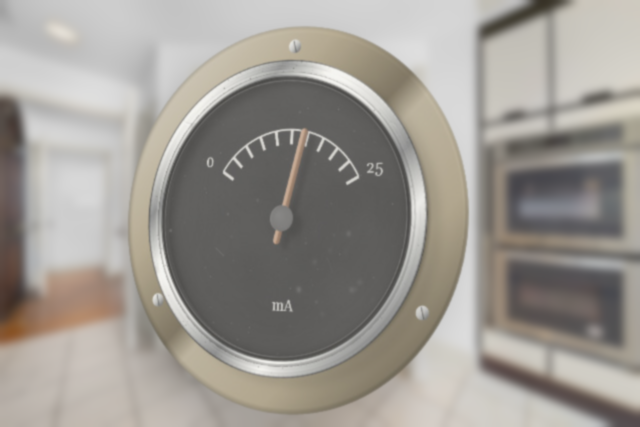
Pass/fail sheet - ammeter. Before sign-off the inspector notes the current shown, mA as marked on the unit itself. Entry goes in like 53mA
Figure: 15mA
